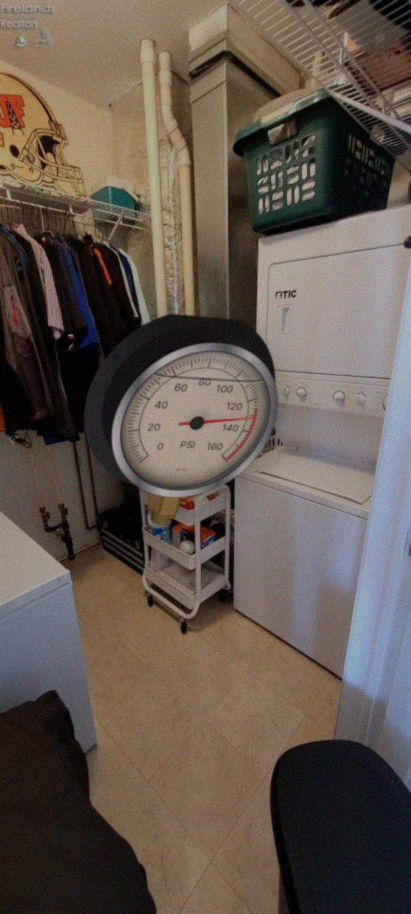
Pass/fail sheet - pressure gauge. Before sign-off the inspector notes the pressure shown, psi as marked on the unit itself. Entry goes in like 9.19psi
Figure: 130psi
